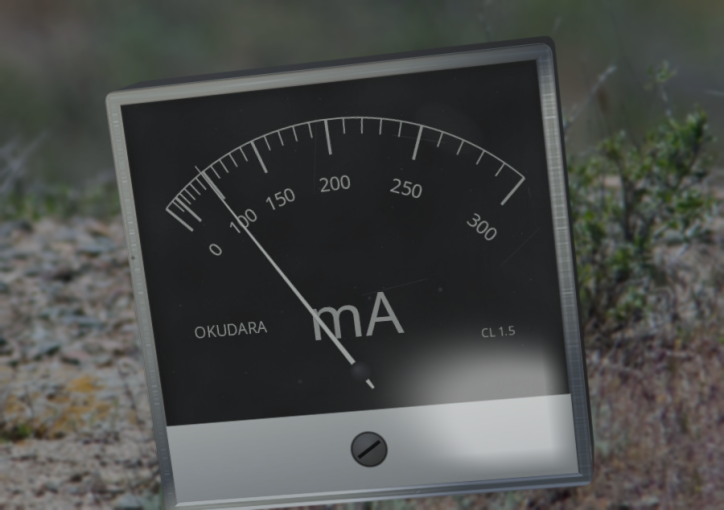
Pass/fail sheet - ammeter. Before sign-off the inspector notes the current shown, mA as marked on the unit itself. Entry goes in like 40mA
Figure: 100mA
